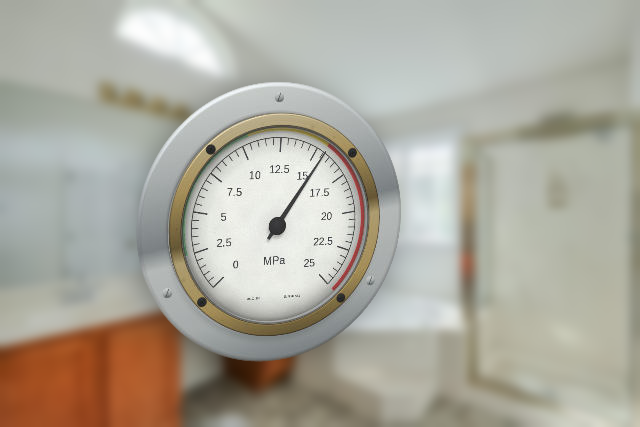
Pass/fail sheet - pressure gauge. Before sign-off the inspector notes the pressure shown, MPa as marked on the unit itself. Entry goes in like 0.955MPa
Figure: 15.5MPa
